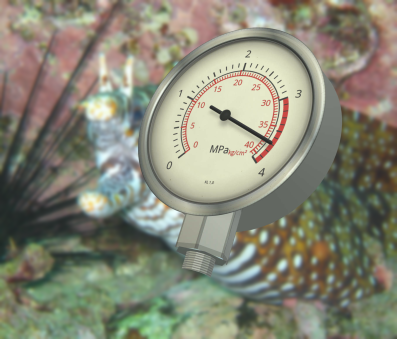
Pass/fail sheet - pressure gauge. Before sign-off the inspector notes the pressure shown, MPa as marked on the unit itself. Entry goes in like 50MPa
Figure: 3.7MPa
